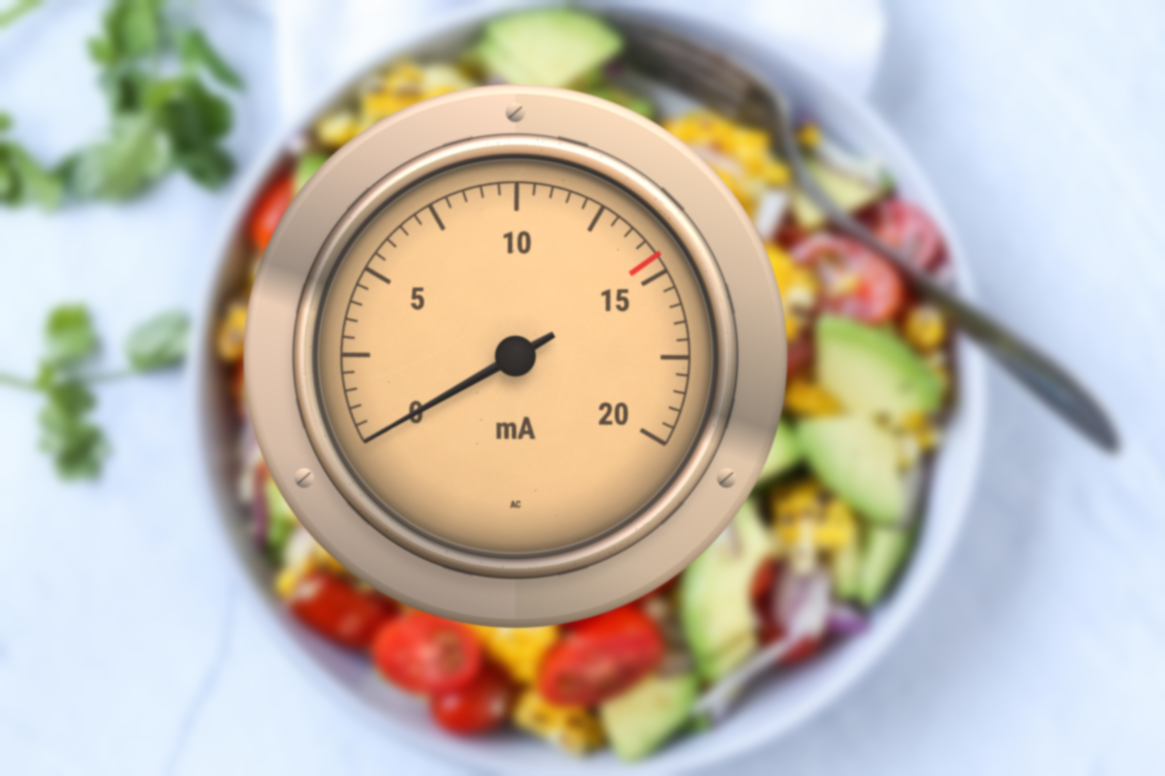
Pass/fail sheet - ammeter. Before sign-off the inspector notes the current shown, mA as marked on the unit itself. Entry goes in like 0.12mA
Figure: 0mA
